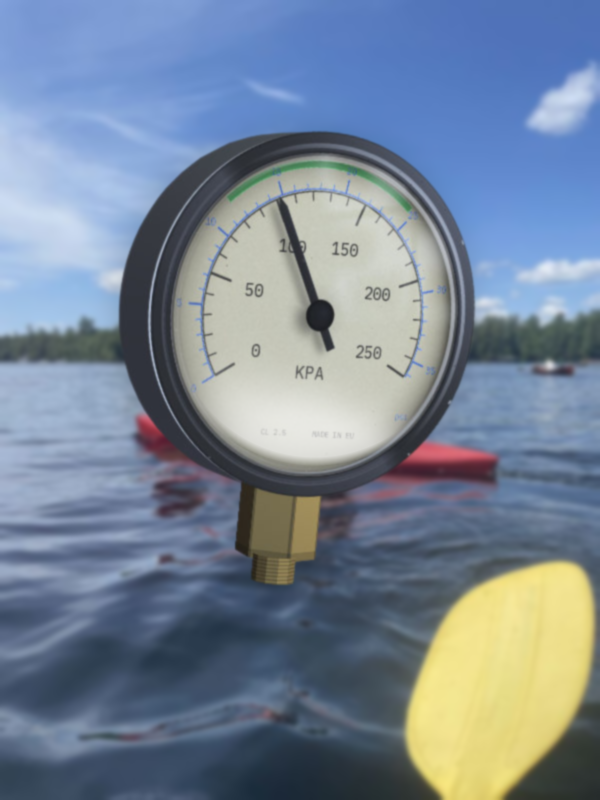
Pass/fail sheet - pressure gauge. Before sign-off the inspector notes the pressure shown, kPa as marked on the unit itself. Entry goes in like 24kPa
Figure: 100kPa
